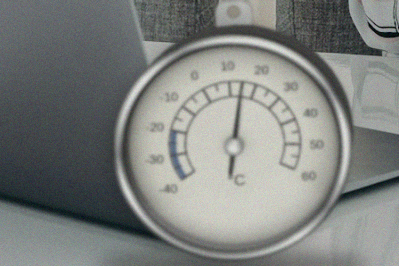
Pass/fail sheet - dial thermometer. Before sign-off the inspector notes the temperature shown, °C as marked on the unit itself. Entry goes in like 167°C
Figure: 15°C
